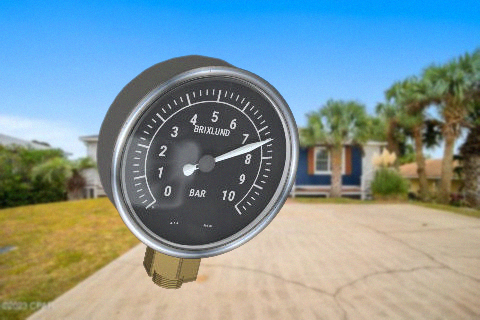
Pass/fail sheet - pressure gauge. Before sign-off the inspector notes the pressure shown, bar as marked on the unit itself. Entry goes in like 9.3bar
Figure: 7.4bar
